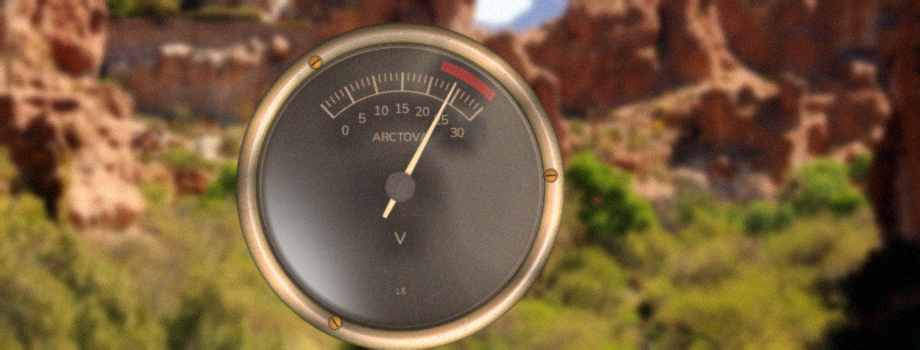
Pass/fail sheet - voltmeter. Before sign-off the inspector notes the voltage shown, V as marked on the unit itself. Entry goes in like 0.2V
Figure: 24V
